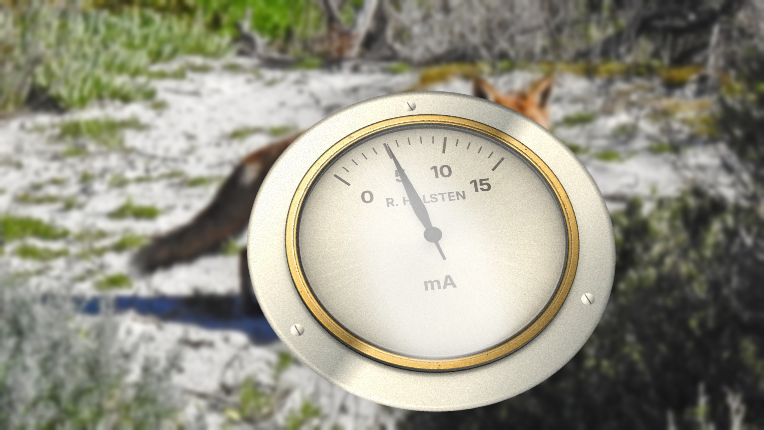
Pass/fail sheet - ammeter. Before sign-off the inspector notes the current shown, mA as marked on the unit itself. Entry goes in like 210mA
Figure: 5mA
